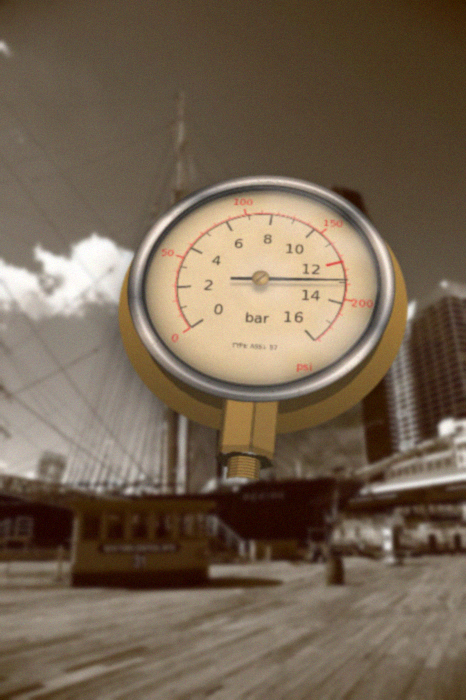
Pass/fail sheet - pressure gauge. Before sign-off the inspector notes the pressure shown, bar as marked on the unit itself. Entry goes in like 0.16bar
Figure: 13bar
